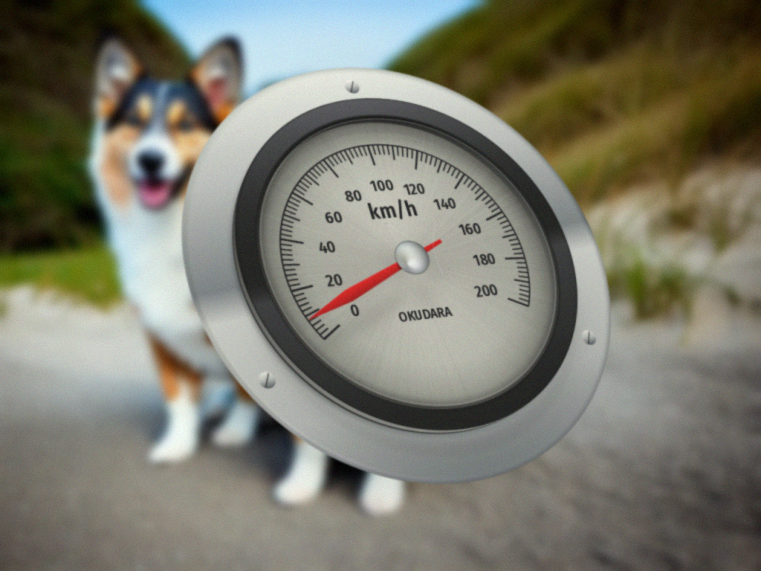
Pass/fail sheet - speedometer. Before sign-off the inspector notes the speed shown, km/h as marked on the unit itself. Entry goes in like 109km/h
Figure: 8km/h
